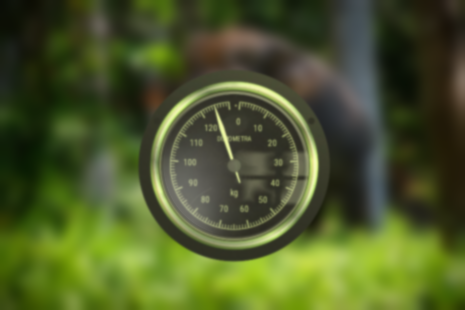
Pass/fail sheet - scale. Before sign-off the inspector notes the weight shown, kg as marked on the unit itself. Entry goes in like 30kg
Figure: 125kg
